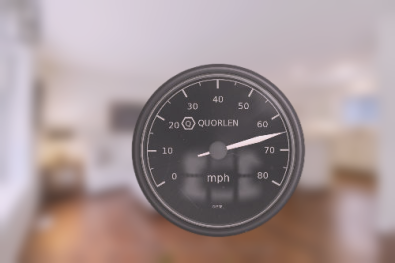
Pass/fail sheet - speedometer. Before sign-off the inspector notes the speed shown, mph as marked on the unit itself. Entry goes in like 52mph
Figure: 65mph
